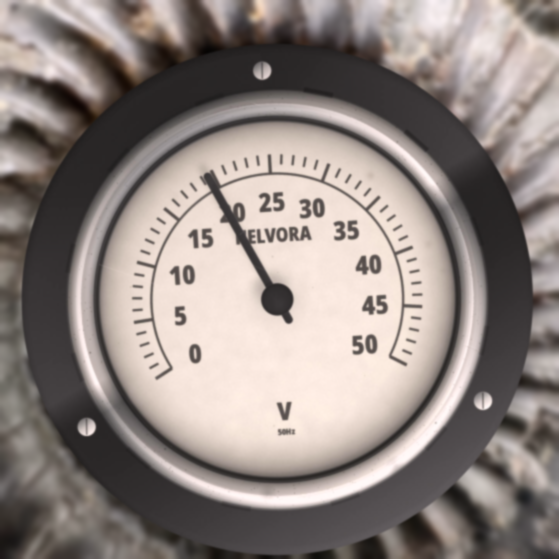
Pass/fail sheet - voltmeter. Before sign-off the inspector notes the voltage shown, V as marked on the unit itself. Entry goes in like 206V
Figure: 19.5V
